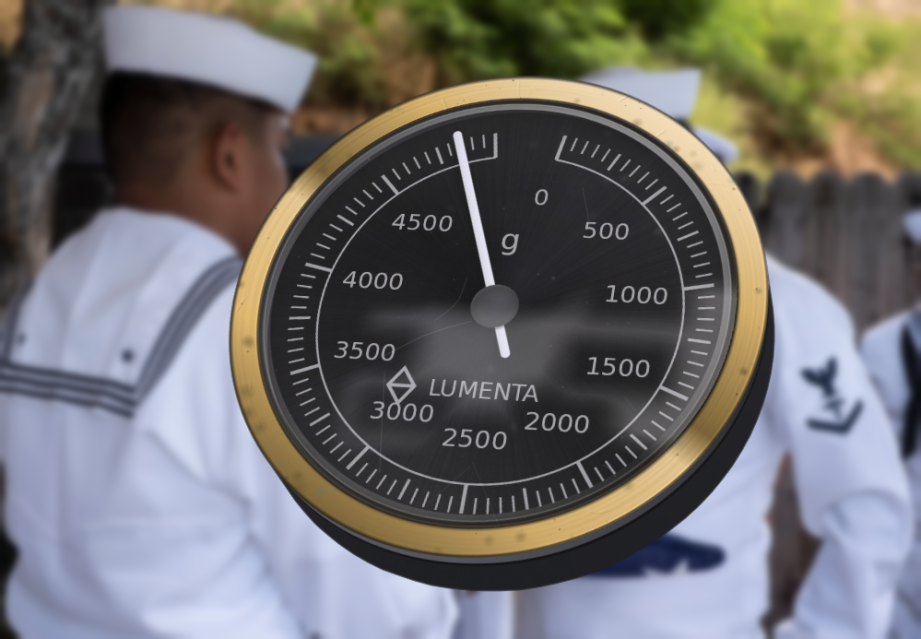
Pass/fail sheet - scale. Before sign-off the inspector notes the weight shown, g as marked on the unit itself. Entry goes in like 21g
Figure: 4850g
